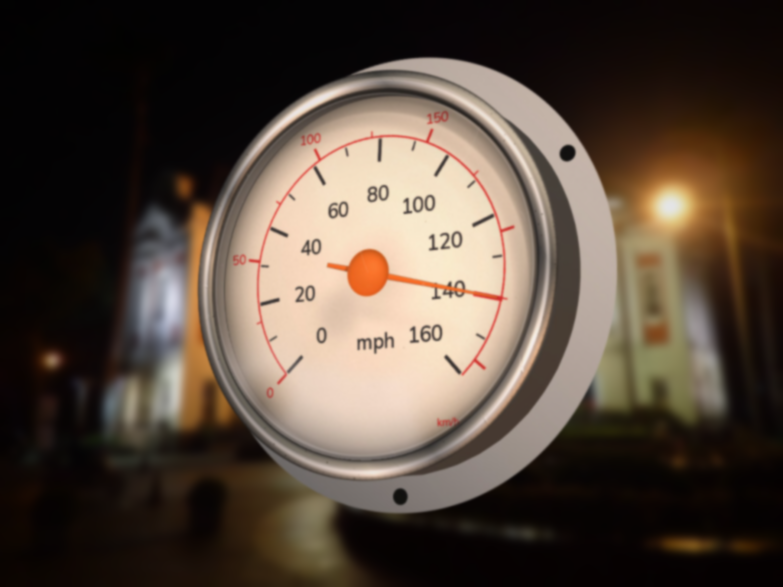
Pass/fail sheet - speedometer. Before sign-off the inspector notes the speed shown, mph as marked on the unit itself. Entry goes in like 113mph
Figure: 140mph
